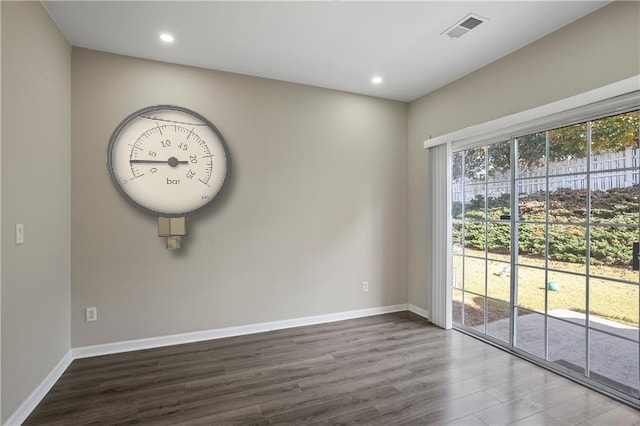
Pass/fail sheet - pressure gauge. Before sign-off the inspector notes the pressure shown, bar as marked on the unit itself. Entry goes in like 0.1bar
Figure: 2.5bar
